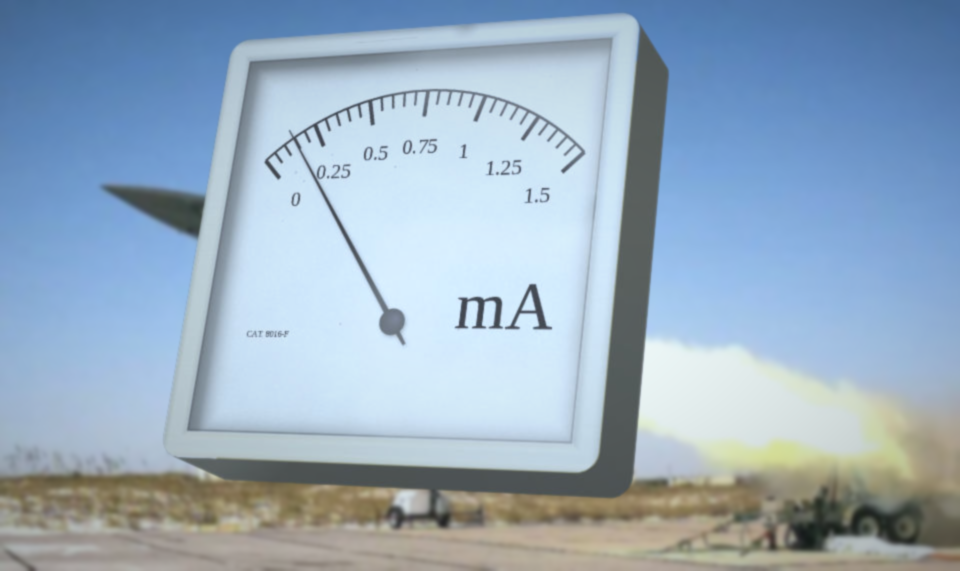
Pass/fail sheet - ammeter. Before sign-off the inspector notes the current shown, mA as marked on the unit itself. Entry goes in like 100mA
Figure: 0.15mA
